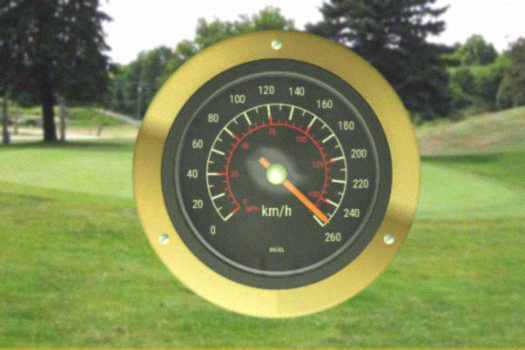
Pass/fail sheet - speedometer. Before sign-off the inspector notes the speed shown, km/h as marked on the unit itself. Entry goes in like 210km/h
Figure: 255km/h
